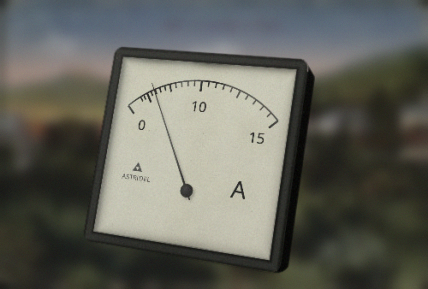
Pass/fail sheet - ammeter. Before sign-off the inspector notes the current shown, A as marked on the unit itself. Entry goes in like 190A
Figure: 6A
